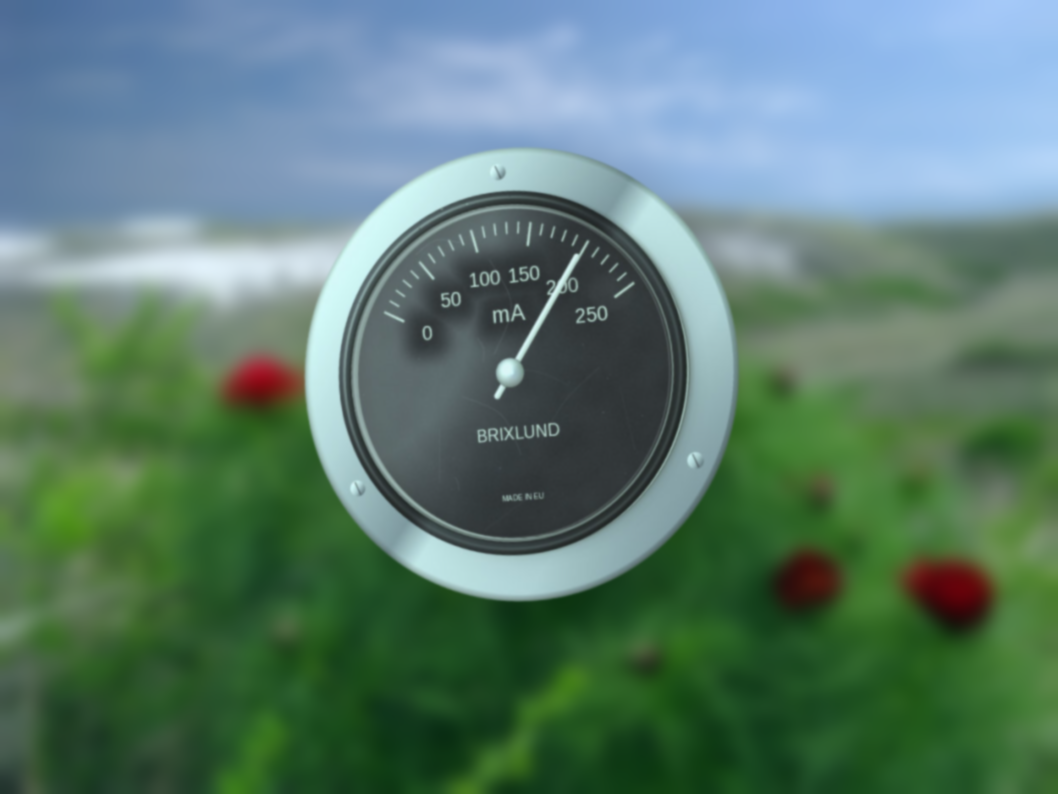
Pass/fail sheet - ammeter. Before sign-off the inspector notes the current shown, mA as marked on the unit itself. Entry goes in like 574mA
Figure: 200mA
